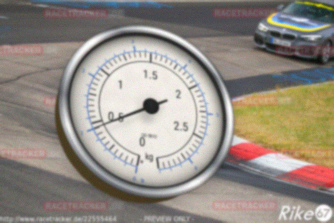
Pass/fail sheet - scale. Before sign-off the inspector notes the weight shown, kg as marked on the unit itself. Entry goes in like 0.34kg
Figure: 0.45kg
